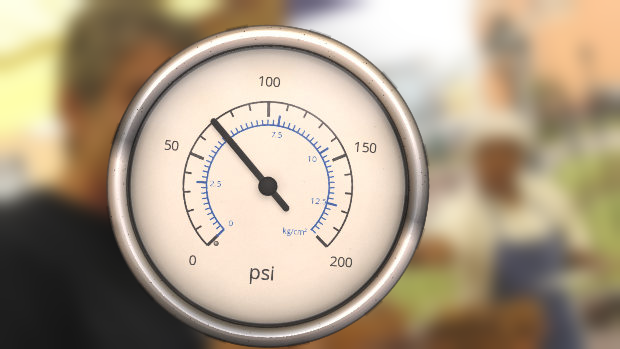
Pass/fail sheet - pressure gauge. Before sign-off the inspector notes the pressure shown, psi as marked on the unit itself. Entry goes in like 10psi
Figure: 70psi
